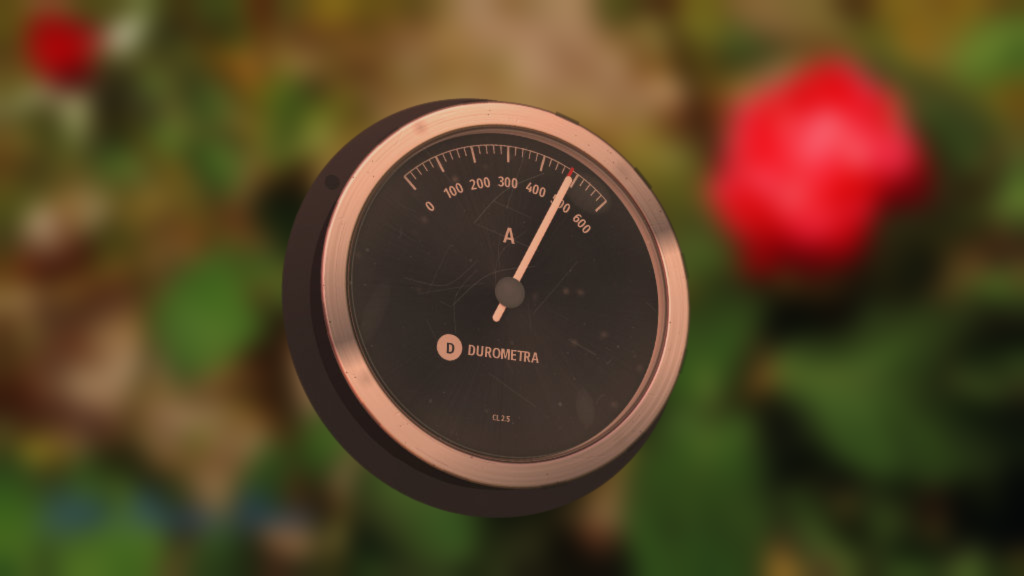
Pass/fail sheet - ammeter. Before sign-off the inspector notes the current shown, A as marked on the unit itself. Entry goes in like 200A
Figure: 480A
